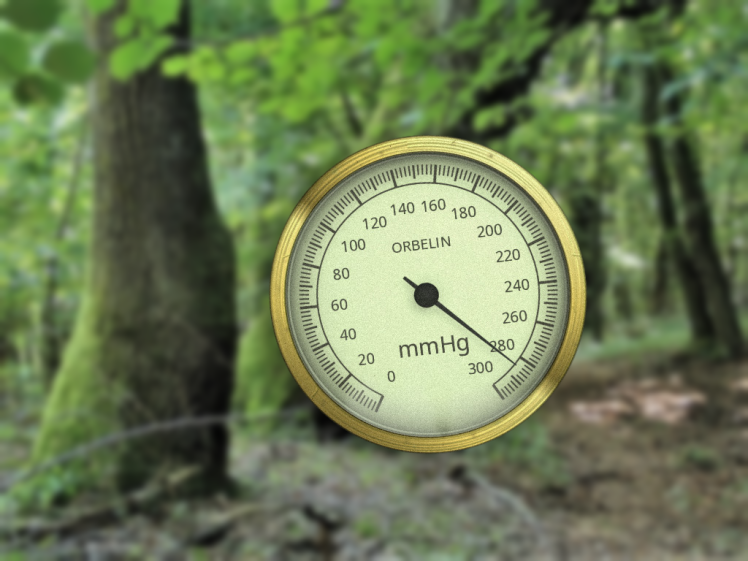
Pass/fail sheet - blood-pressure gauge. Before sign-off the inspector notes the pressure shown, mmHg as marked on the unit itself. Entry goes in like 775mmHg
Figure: 284mmHg
